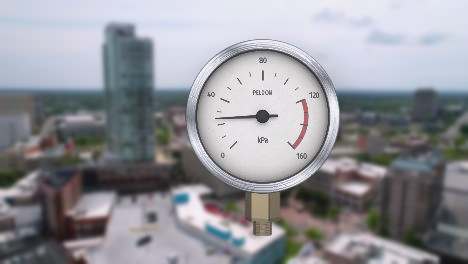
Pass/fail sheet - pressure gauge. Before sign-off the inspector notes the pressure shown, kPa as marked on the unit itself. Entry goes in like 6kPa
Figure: 25kPa
